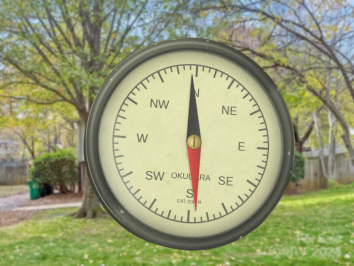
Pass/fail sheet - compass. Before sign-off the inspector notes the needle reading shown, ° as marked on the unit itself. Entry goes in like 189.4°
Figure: 175°
